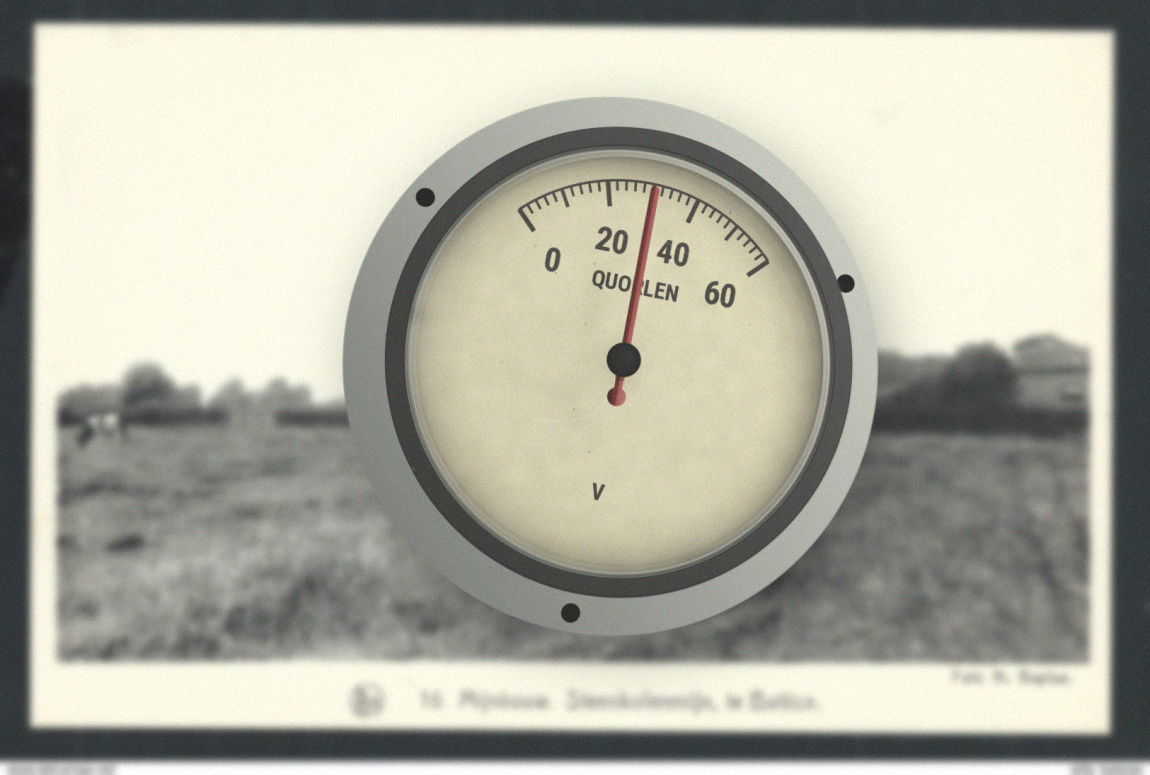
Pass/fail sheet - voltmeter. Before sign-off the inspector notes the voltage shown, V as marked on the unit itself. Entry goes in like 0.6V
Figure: 30V
